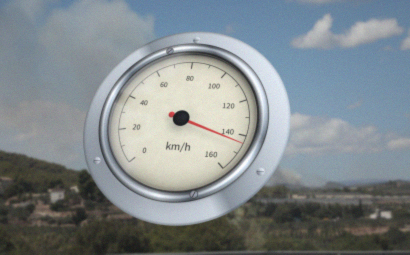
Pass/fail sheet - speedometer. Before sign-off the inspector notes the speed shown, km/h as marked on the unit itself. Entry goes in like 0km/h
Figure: 145km/h
